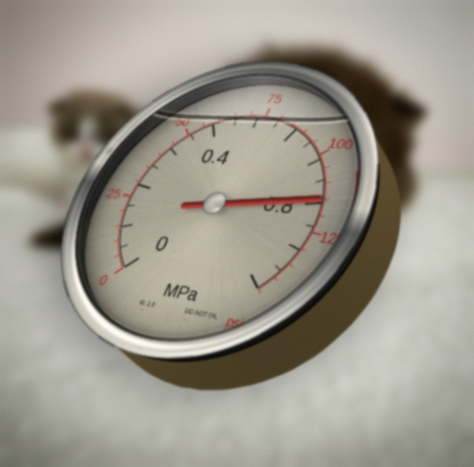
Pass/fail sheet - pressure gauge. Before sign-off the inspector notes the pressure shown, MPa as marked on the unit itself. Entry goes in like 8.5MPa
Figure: 0.8MPa
